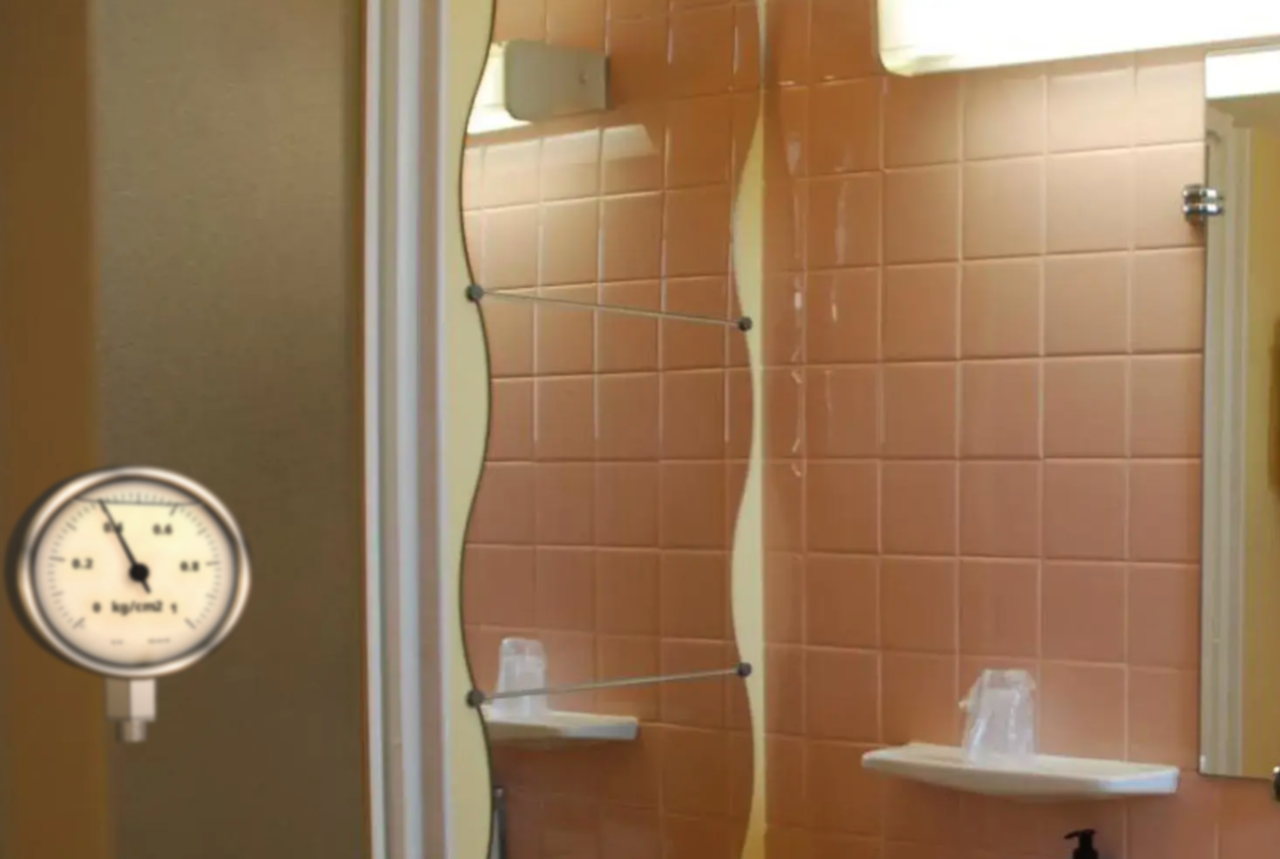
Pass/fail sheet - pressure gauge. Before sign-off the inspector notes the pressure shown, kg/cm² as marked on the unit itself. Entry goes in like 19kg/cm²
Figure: 0.4kg/cm²
